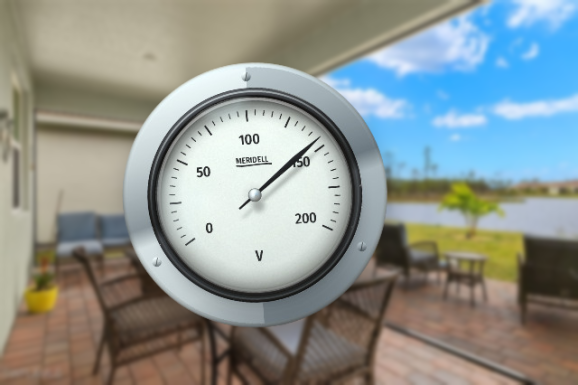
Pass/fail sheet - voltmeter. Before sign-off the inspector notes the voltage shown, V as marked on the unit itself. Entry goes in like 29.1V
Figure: 145V
